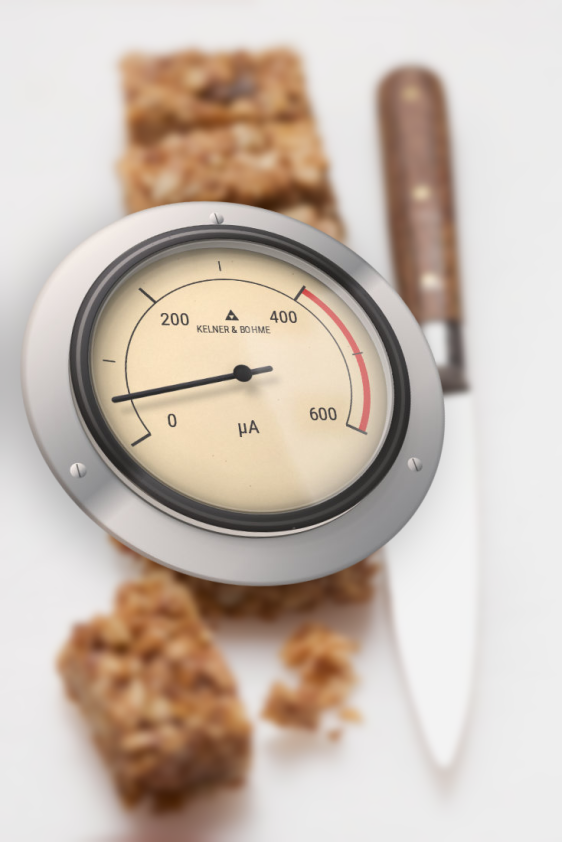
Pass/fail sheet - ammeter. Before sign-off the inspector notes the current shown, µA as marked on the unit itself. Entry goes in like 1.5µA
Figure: 50µA
